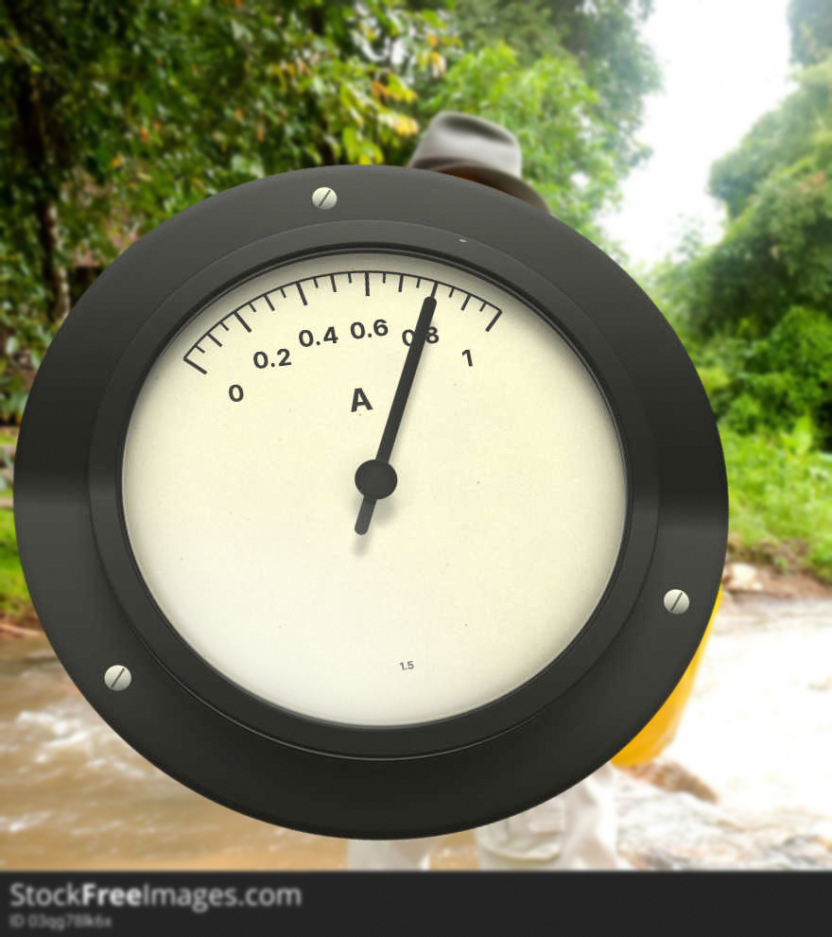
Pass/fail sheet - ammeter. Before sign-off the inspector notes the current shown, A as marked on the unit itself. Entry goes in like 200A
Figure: 0.8A
